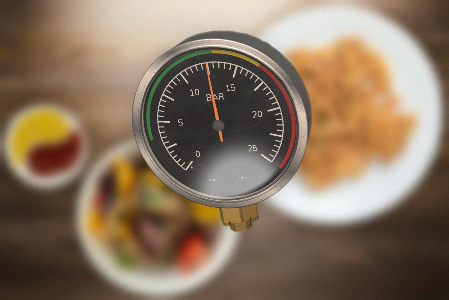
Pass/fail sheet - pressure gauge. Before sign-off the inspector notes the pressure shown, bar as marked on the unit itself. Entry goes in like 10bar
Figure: 12.5bar
